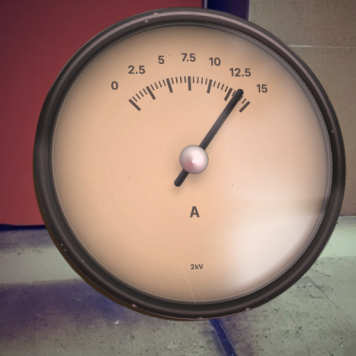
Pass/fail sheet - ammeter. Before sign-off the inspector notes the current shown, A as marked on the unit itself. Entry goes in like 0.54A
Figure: 13.5A
